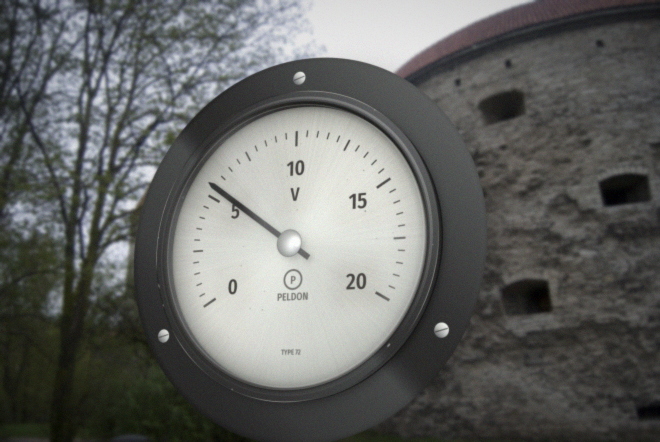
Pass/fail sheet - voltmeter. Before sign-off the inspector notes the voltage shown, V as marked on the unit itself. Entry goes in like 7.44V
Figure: 5.5V
